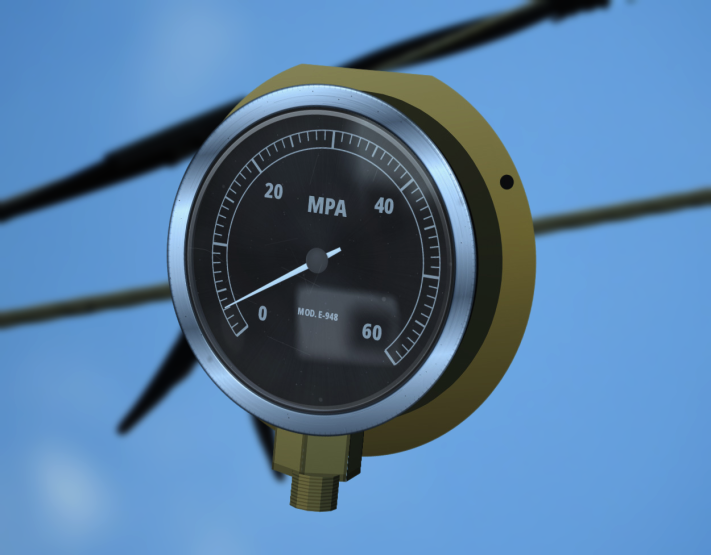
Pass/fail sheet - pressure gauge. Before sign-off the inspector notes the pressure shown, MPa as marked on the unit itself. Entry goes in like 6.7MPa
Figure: 3MPa
